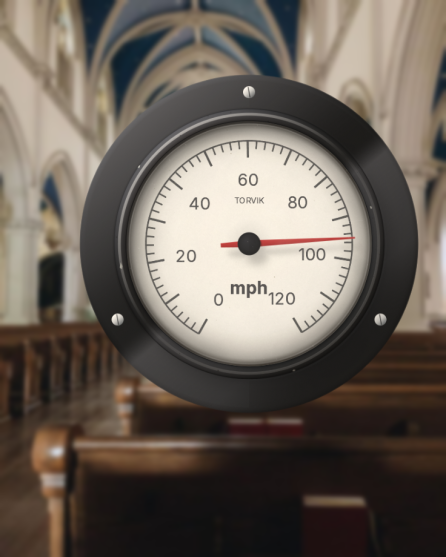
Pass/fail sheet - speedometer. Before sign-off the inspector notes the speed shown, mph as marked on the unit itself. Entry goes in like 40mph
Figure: 95mph
